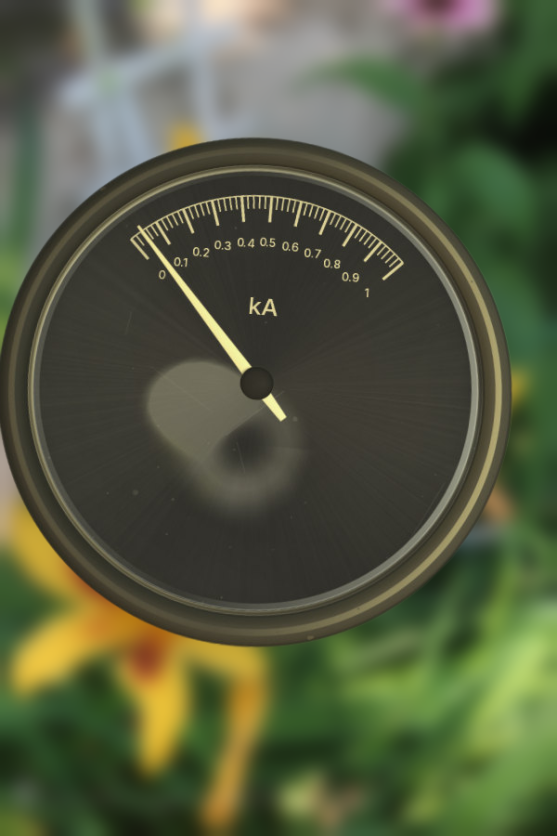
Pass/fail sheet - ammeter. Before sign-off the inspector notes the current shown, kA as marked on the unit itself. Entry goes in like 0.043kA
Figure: 0.04kA
